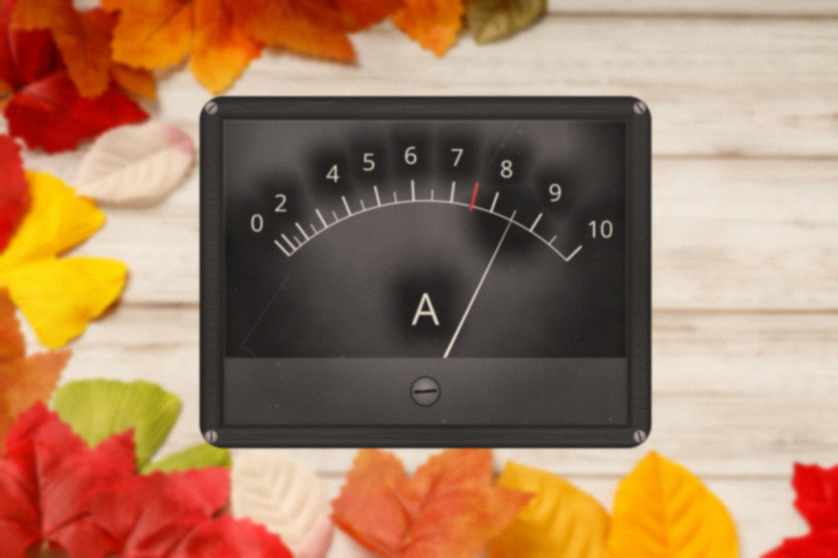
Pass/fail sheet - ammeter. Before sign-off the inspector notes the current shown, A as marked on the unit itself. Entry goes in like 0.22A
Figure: 8.5A
